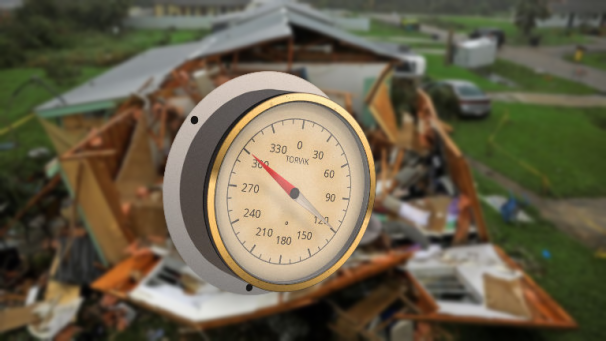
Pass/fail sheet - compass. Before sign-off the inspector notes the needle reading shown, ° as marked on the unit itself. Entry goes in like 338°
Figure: 300°
